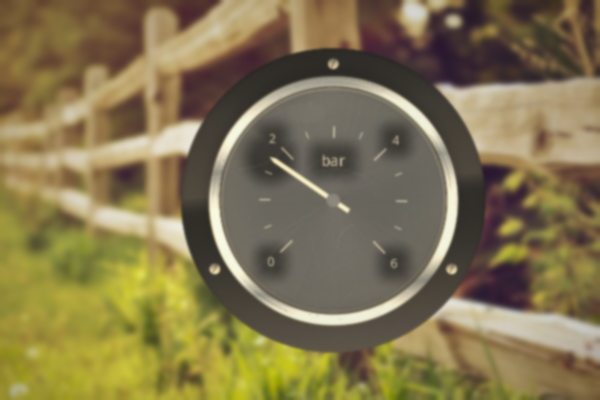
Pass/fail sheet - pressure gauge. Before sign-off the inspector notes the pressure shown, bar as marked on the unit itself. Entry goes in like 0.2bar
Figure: 1.75bar
